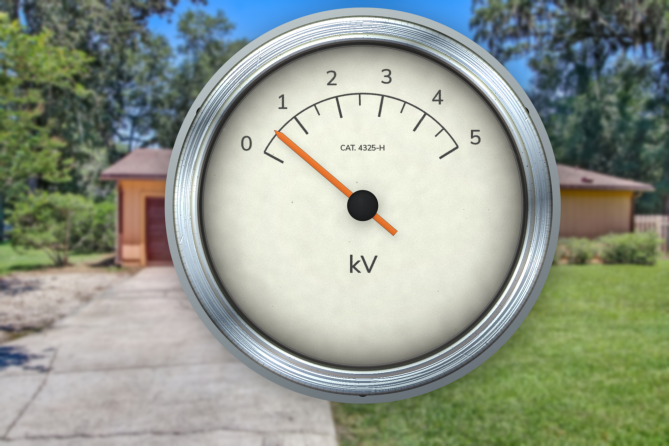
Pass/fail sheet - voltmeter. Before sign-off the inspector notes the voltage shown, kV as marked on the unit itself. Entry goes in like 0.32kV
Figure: 0.5kV
